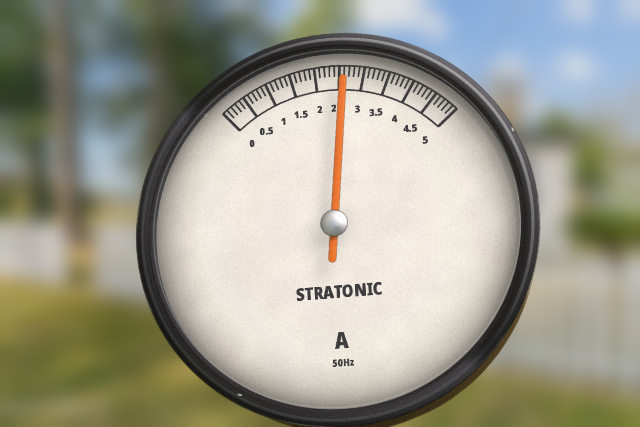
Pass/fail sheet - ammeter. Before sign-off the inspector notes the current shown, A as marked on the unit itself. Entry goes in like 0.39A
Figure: 2.6A
